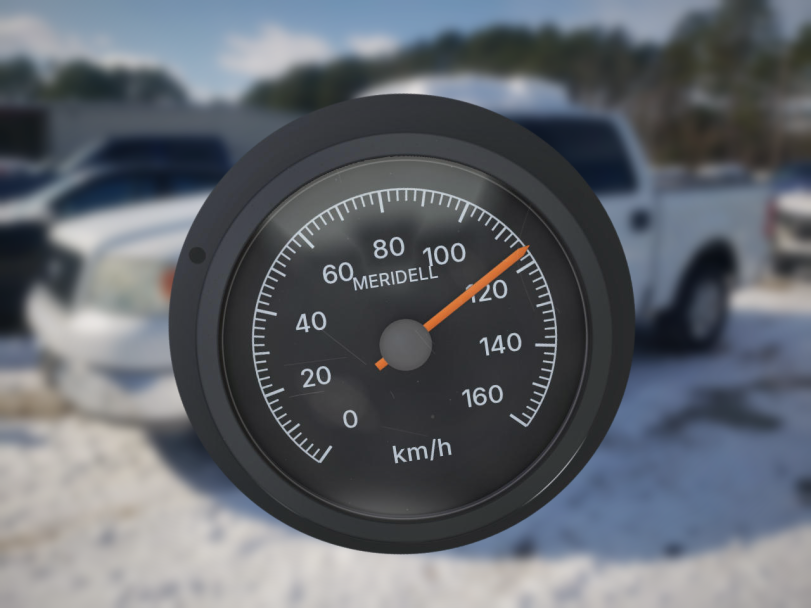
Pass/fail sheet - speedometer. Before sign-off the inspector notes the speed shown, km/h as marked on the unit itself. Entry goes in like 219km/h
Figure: 116km/h
